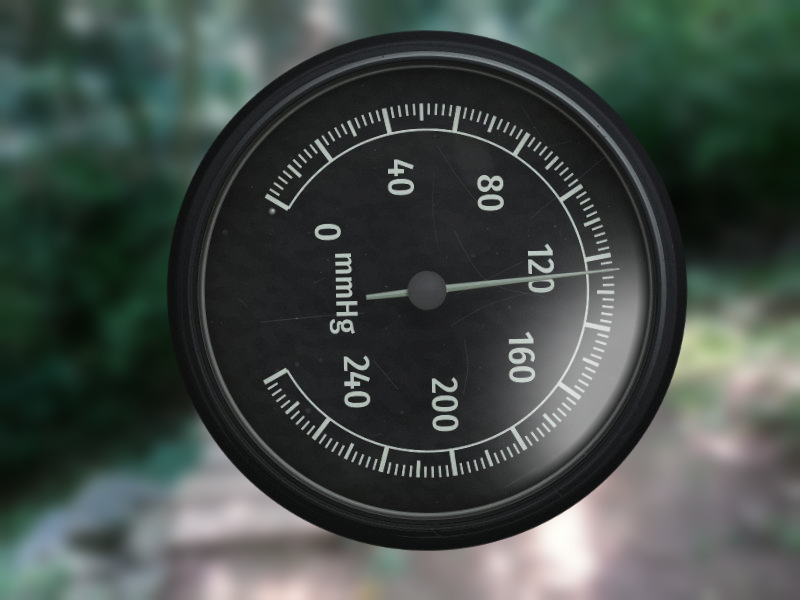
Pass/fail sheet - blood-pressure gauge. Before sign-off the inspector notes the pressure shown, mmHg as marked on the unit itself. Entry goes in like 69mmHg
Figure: 124mmHg
